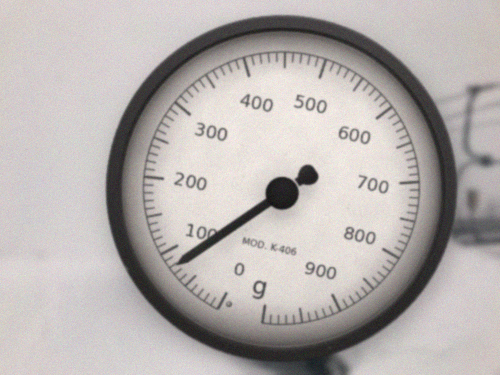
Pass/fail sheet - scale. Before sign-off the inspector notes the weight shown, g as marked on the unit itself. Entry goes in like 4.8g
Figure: 80g
